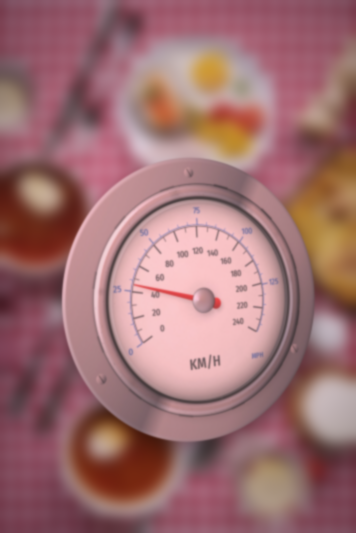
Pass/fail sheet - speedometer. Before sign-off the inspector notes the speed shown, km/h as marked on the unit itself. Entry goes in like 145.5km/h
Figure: 45km/h
